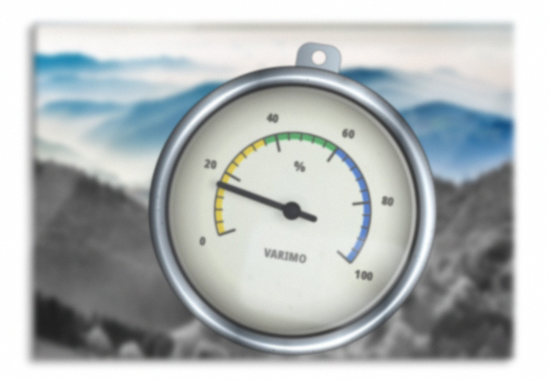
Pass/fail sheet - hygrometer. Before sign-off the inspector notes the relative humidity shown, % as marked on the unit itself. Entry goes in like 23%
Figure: 16%
